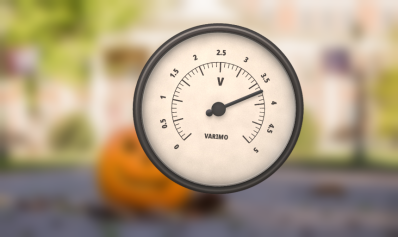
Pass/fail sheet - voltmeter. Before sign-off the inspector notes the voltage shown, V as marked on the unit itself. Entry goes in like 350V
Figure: 3.7V
